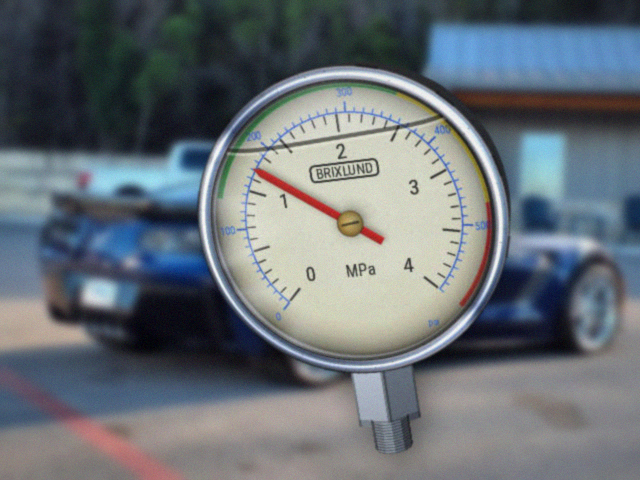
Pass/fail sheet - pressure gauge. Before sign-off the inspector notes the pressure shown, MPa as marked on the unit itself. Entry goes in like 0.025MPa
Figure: 1.2MPa
